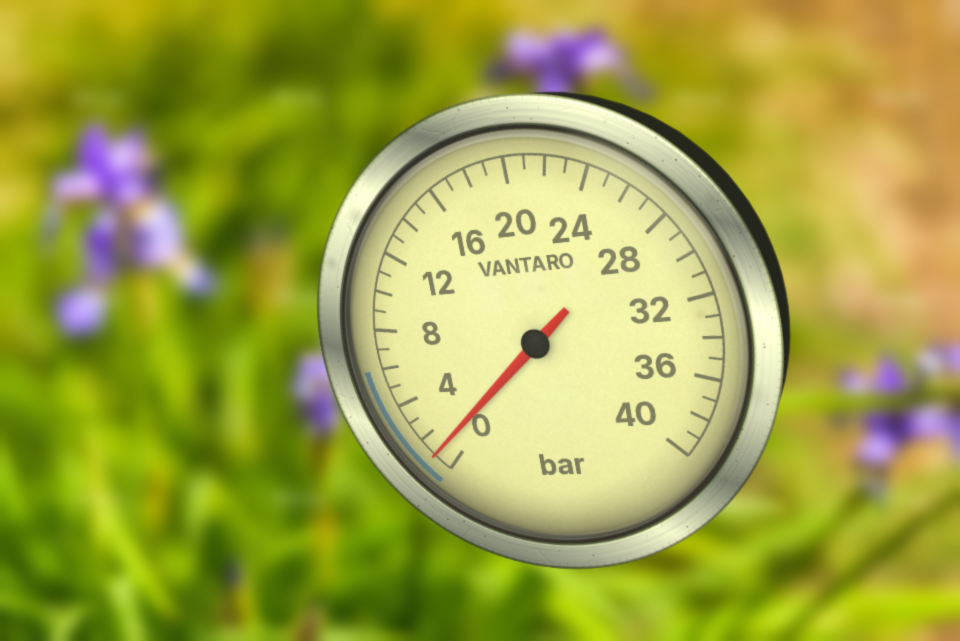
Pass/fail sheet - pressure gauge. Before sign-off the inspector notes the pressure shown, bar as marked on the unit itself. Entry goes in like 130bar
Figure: 1bar
